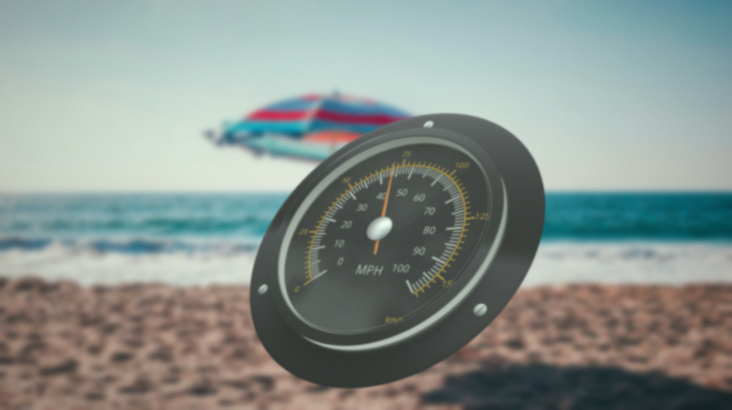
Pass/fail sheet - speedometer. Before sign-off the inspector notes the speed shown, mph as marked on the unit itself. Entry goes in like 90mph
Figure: 45mph
